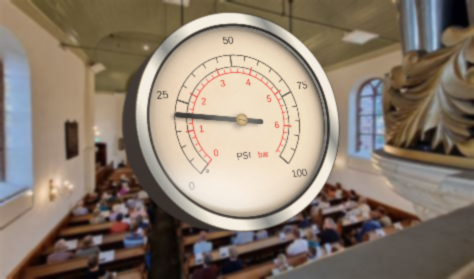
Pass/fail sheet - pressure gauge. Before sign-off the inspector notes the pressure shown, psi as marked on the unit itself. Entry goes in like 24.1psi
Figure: 20psi
